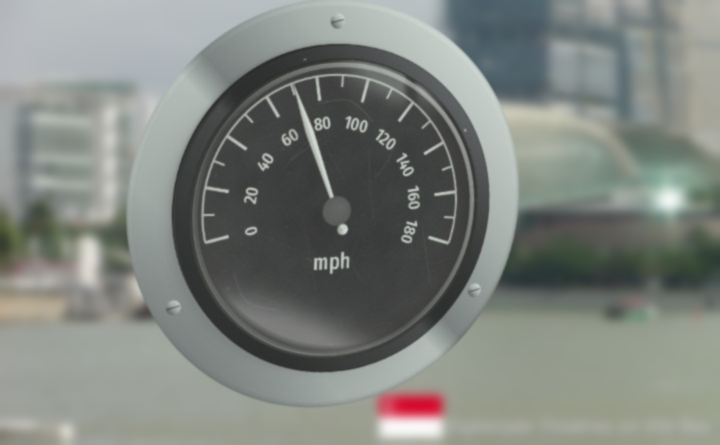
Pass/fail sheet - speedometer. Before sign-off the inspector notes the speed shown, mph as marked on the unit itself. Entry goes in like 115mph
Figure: 70mph
